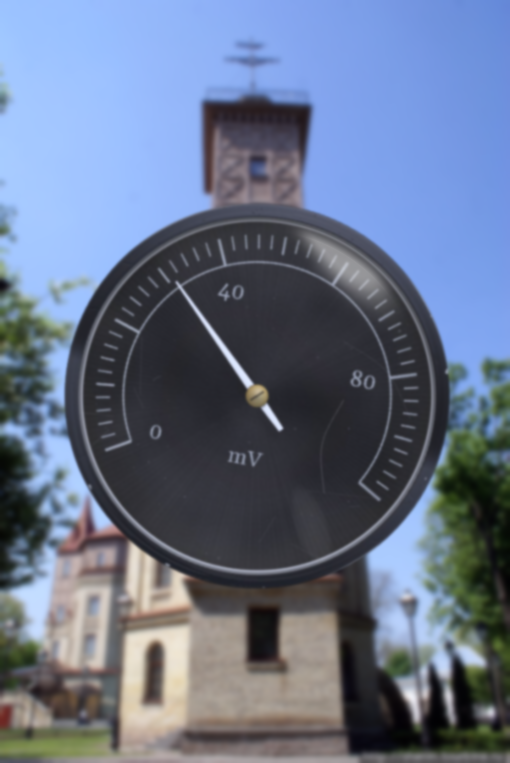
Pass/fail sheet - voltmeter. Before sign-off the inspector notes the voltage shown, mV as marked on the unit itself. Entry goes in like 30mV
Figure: 31mV
